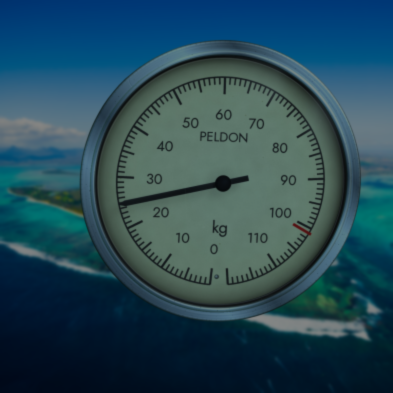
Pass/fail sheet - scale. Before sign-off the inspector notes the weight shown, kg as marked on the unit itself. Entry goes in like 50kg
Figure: 25kg
